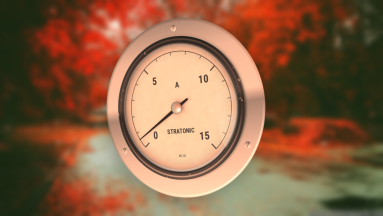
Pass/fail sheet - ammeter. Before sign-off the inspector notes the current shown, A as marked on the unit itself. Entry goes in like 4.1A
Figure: 0.5A
